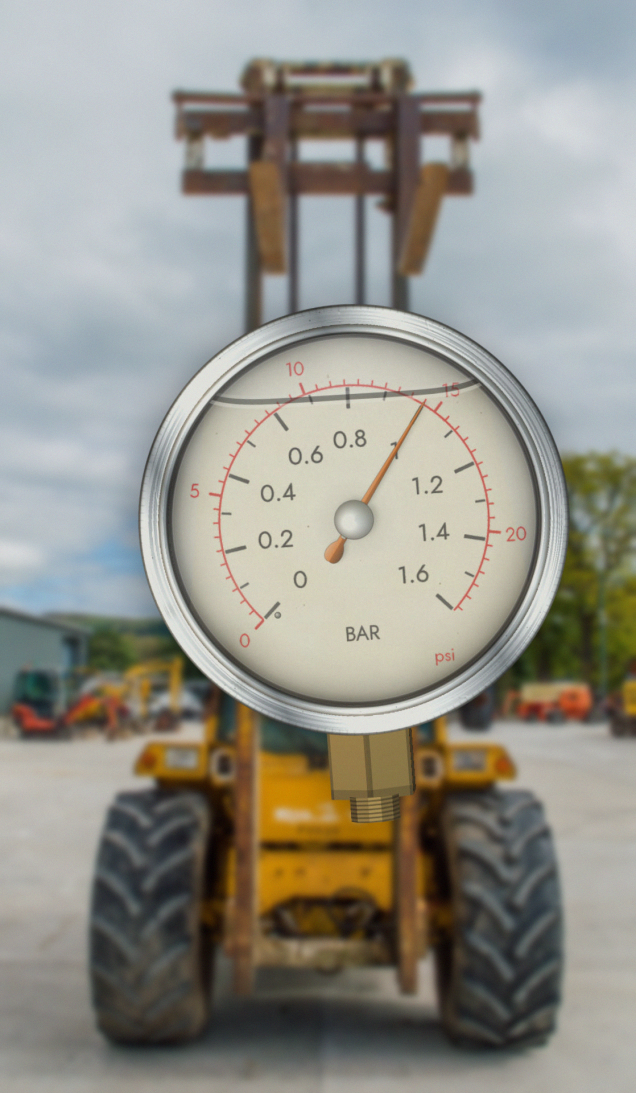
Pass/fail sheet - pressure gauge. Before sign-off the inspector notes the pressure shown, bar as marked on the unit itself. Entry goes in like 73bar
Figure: 1bar
